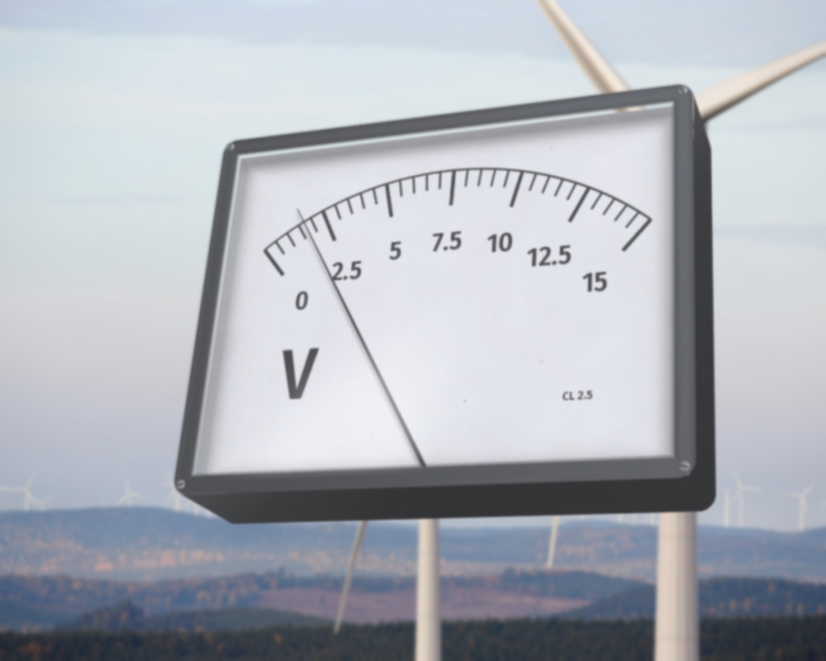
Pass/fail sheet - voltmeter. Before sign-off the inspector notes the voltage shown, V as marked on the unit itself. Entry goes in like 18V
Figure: 1.75V
